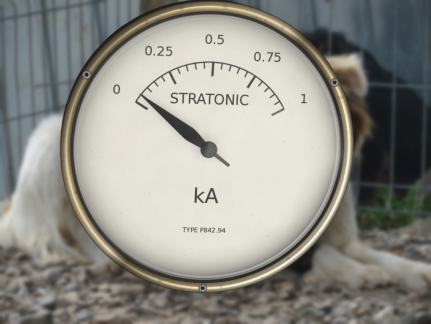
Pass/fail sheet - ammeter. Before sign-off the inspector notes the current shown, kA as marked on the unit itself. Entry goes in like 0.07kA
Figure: 0.05kA
